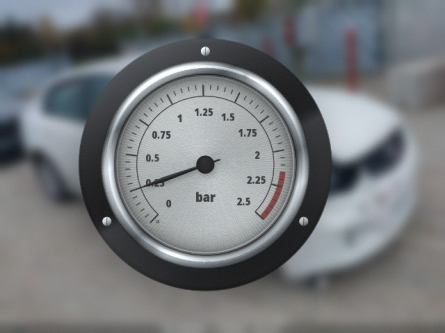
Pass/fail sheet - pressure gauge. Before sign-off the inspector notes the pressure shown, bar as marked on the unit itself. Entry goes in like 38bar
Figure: 0.25bar
